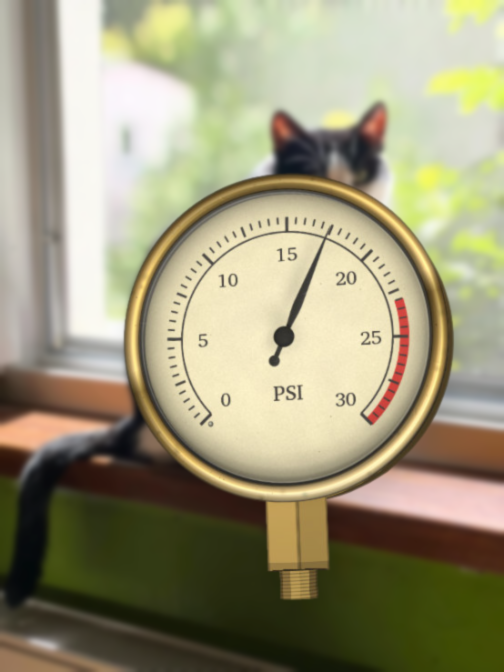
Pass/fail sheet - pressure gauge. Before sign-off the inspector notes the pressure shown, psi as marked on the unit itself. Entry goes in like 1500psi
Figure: 17.5psi
